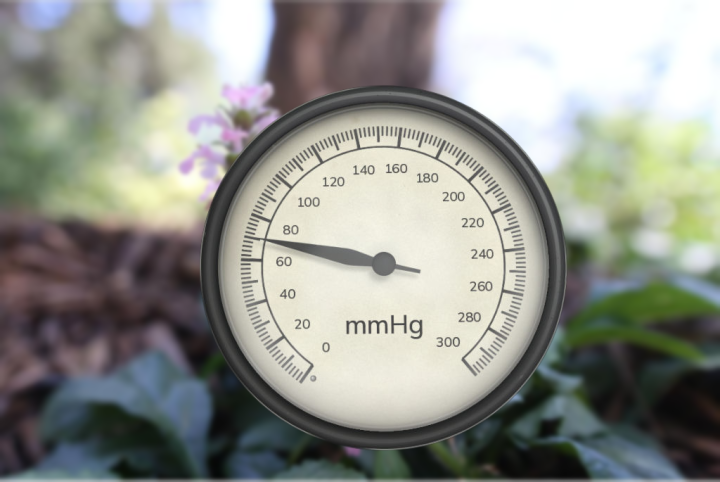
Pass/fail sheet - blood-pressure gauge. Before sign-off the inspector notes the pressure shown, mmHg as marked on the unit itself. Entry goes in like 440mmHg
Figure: 70mmHg
